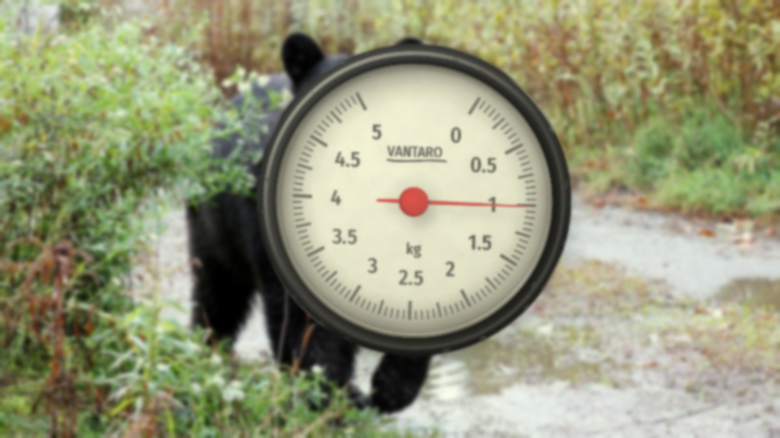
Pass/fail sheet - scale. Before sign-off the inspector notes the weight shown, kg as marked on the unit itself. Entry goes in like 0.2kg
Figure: 1kg
